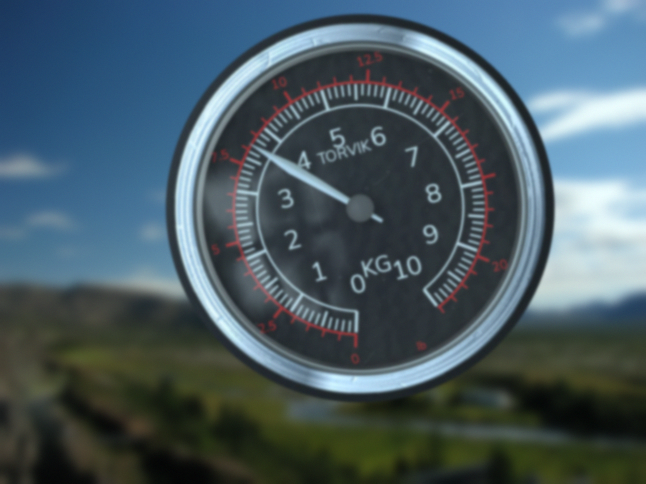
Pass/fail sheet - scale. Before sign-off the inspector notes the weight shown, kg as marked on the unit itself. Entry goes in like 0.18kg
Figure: 3.7kg
